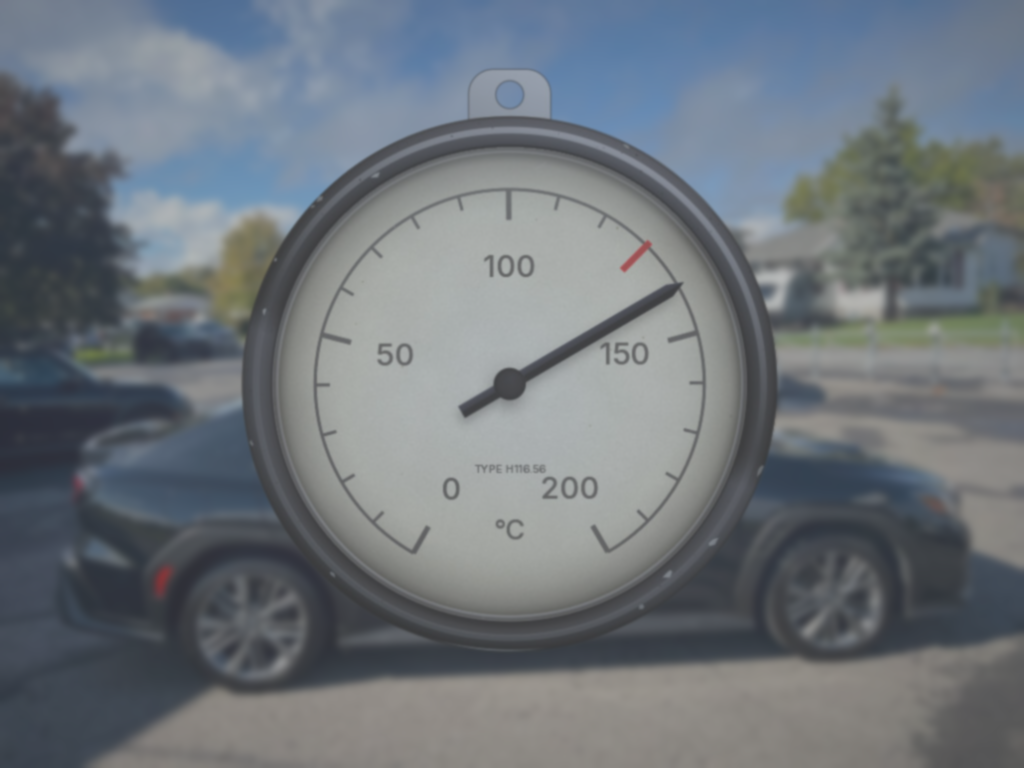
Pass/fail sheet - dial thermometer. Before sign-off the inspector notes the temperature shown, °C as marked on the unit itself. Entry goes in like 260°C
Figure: 140°C
